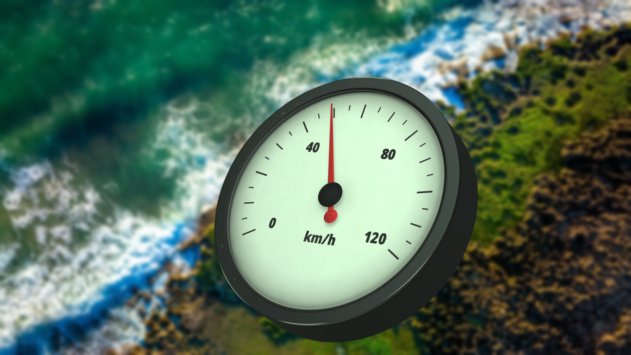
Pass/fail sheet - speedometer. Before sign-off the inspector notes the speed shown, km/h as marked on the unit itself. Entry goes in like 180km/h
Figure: 50km/h
